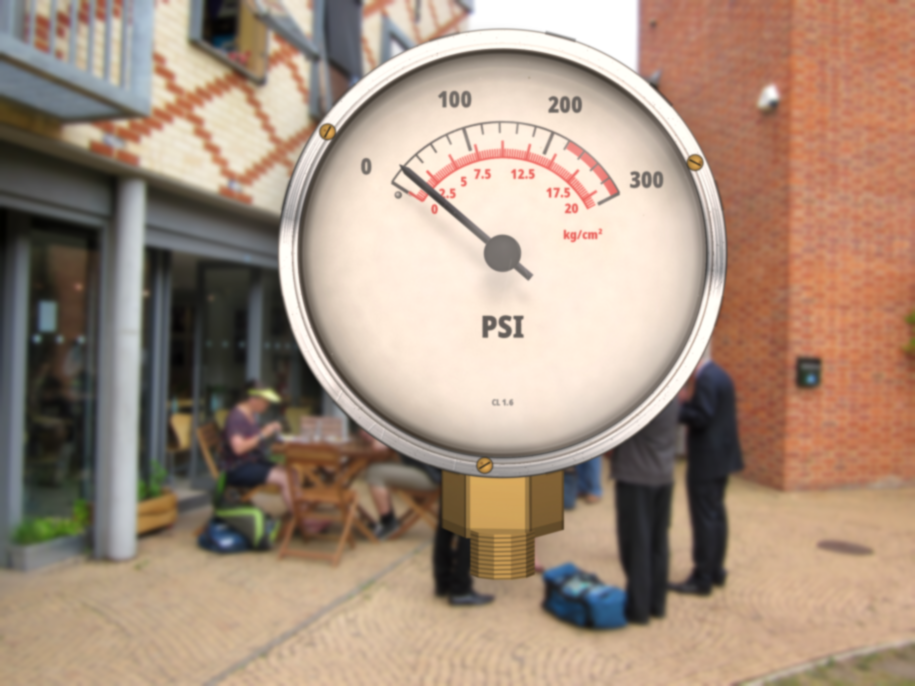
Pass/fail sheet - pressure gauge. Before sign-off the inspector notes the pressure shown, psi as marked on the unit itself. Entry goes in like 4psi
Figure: 20psi
